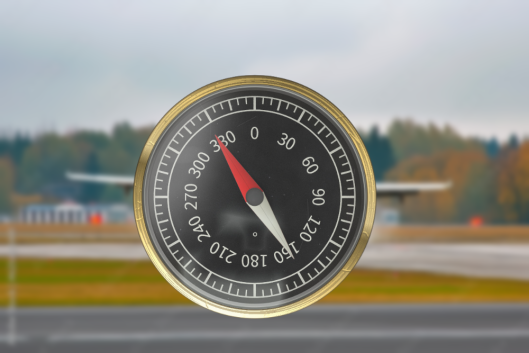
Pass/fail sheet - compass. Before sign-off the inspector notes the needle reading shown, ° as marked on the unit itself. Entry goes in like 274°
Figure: 327.5°
